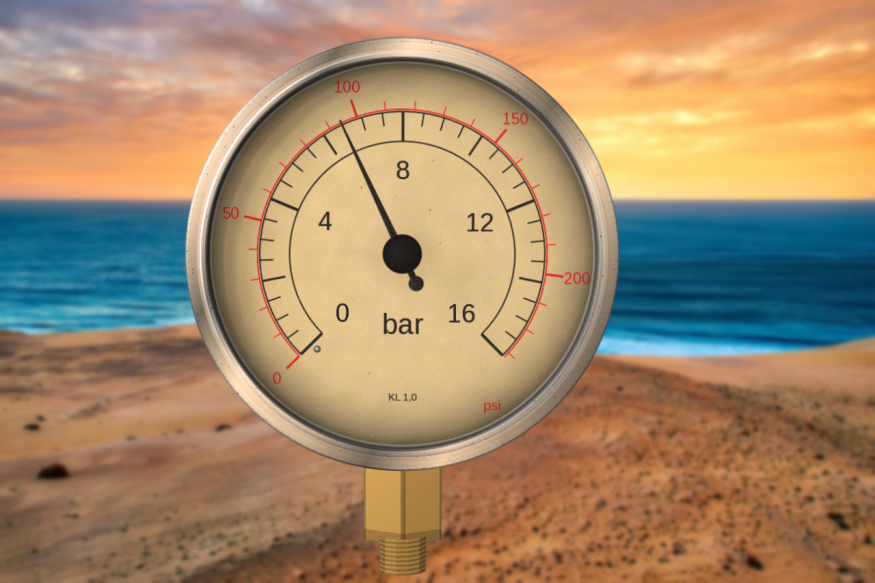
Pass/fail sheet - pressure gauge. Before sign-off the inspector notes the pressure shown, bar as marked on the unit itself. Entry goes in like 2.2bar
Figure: 6.5bar
